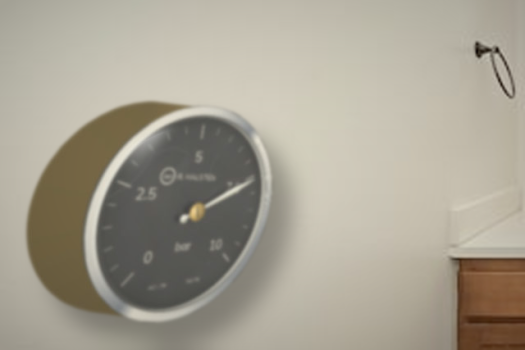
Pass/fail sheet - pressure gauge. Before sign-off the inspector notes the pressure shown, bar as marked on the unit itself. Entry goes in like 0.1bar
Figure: 7.5bar
